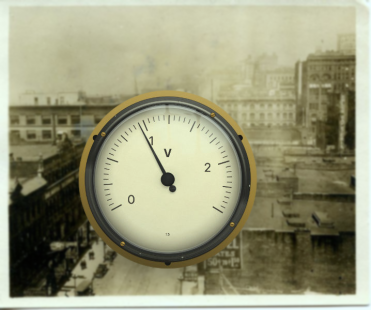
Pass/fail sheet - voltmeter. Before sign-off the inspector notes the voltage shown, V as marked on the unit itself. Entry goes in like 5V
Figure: 0.95V
